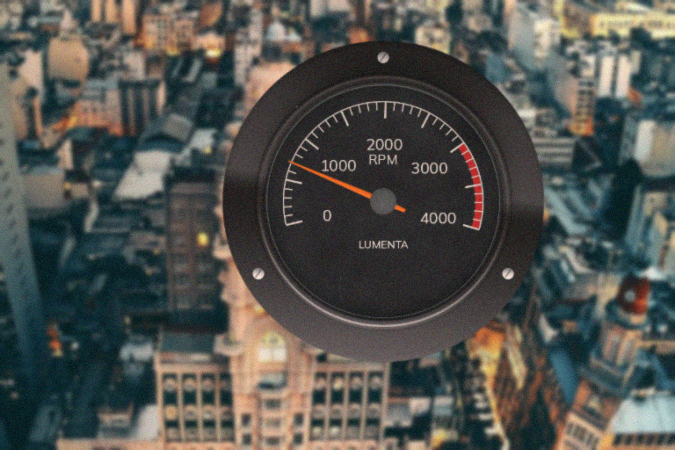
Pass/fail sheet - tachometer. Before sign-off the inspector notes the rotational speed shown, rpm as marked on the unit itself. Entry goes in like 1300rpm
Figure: 700rpm
